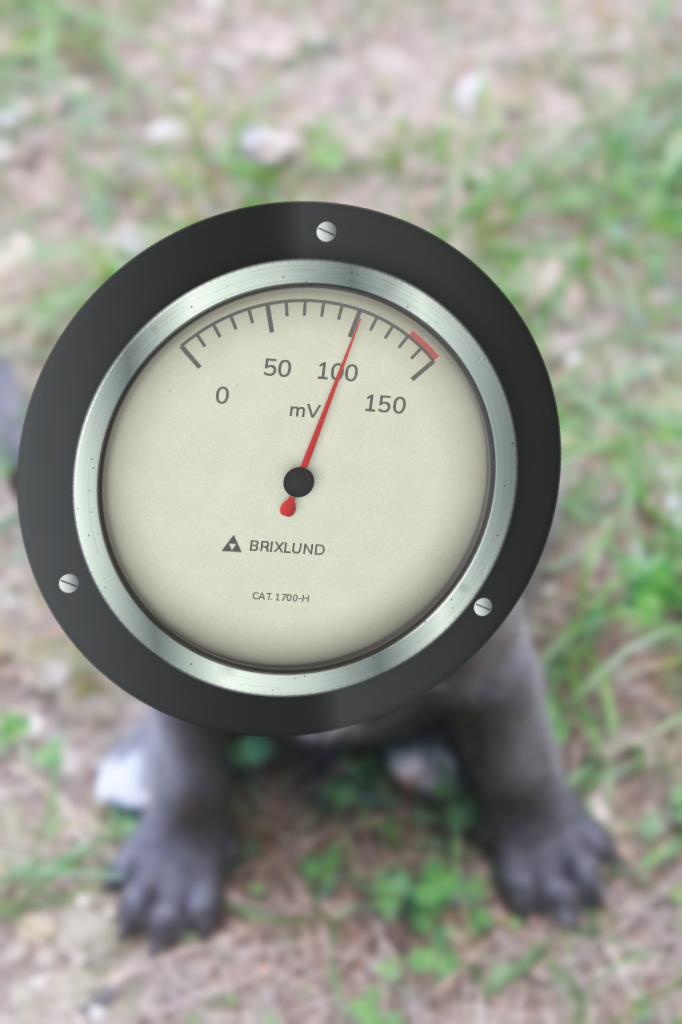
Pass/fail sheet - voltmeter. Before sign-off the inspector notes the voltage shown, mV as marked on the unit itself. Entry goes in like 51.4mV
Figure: 100mV
